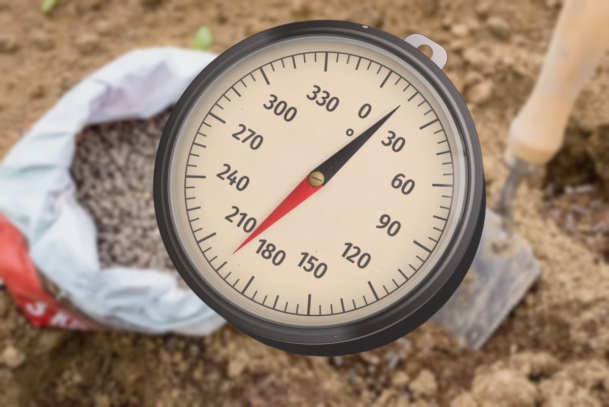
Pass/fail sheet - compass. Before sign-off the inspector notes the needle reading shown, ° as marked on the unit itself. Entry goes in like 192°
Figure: 195°
